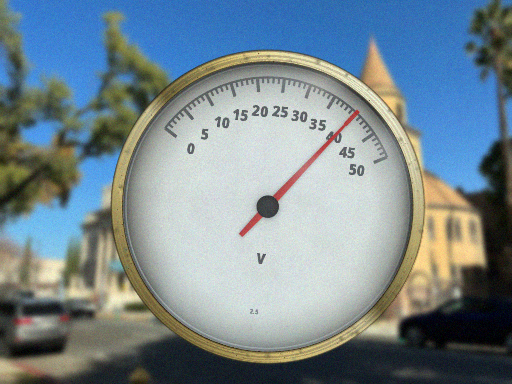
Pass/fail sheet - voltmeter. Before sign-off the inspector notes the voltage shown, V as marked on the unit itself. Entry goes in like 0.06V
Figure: 40V
